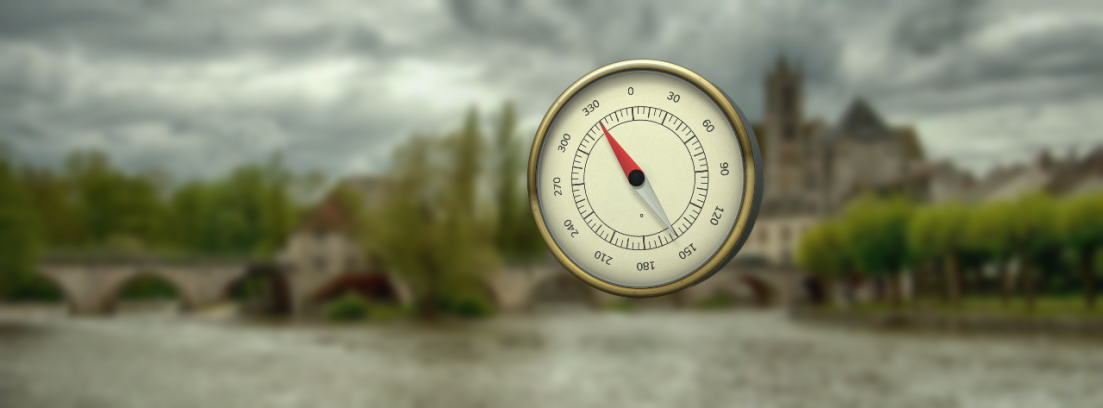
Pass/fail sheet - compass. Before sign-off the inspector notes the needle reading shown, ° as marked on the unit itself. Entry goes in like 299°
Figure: 330°
